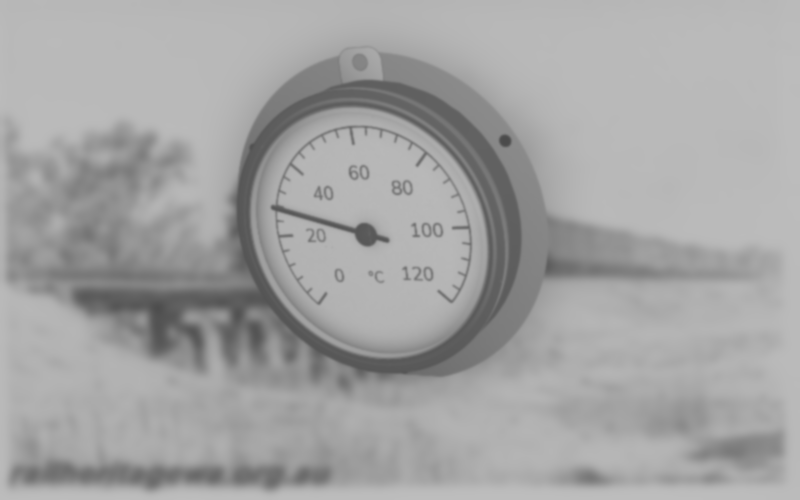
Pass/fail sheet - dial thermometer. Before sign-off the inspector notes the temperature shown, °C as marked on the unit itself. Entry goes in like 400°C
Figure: 28°C
